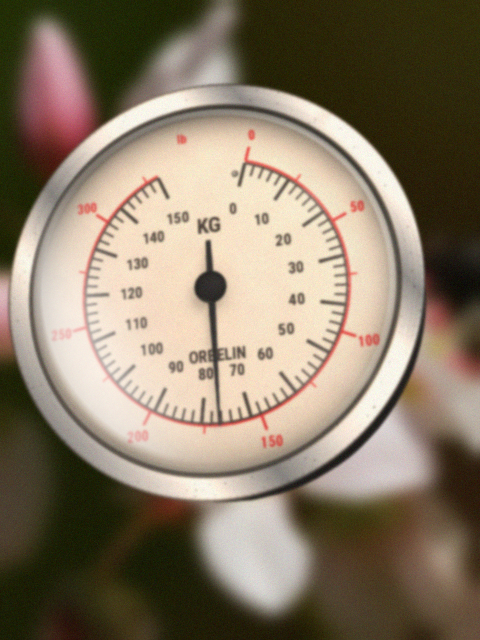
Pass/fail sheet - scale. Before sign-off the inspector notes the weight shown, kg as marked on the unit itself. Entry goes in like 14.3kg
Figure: 76kg
